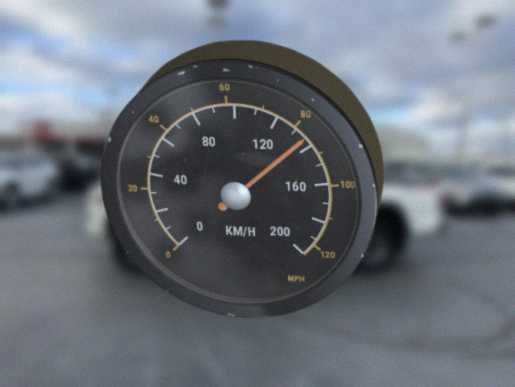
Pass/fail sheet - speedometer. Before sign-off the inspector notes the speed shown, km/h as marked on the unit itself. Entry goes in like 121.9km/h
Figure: 135km/h
